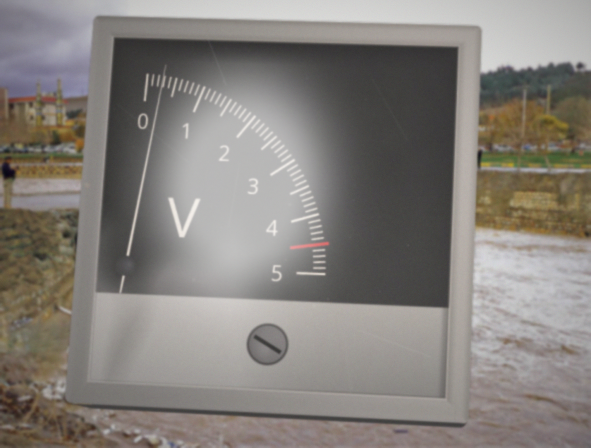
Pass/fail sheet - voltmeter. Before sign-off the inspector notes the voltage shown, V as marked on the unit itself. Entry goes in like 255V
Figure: 0.3V
